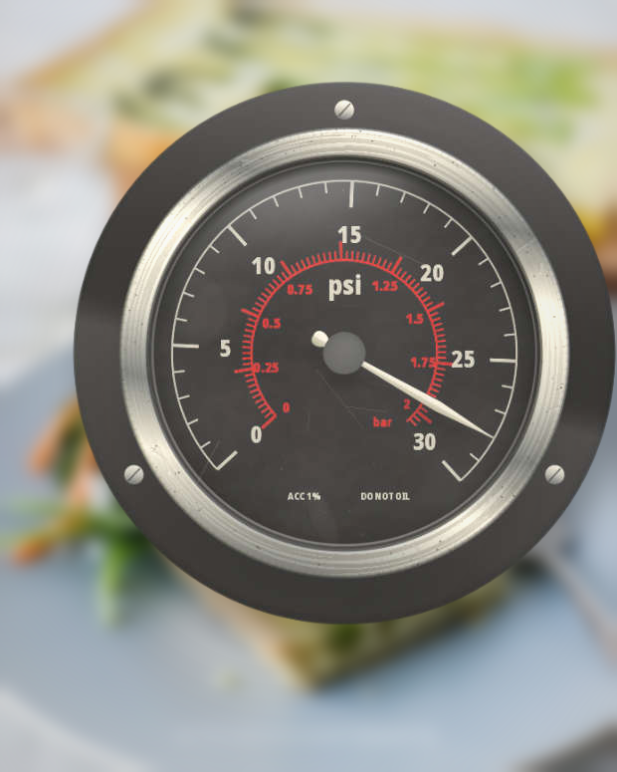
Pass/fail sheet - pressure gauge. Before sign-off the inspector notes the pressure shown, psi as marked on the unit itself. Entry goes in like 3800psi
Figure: 28psi
